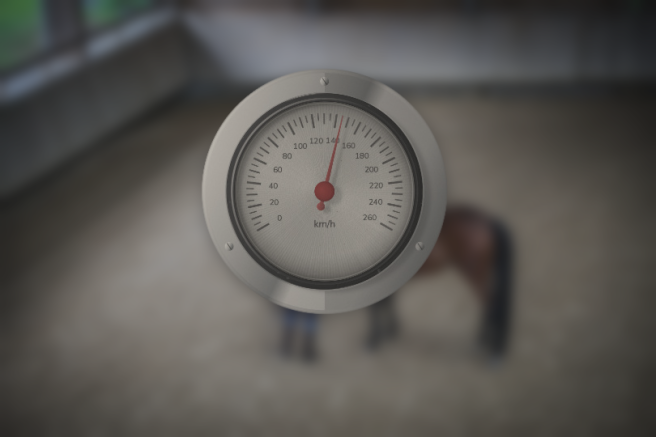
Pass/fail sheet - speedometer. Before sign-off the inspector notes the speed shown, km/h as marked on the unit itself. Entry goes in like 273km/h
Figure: 145km/h
